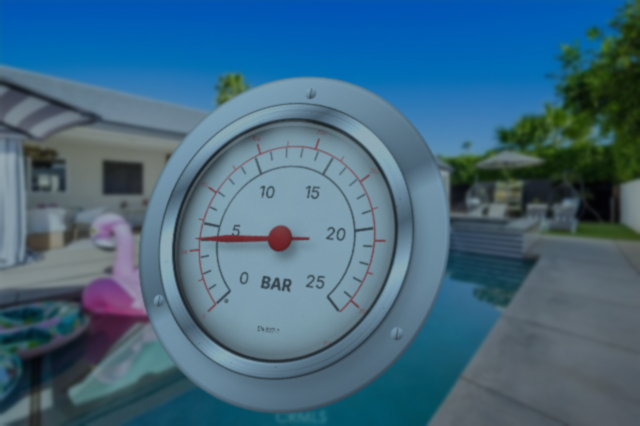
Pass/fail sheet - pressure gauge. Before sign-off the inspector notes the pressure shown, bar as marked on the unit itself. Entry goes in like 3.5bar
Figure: 4bar
